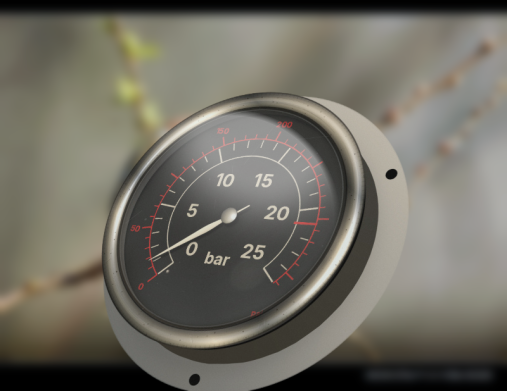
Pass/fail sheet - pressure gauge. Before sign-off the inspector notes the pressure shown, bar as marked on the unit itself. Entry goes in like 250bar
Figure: 1bar
